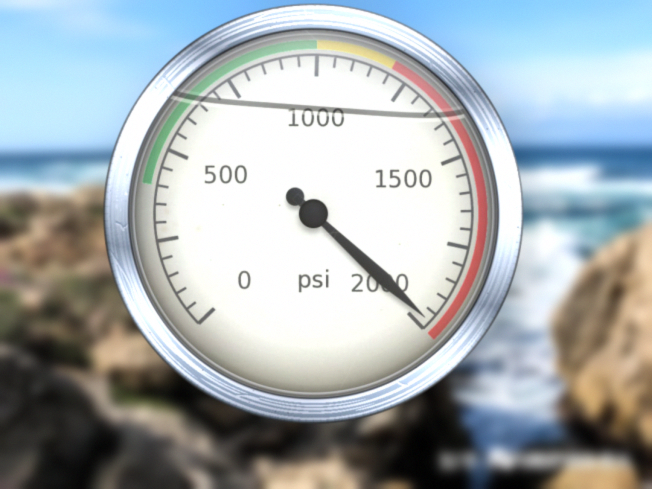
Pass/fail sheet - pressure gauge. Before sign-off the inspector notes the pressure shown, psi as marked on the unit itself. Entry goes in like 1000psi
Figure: 1975psi
